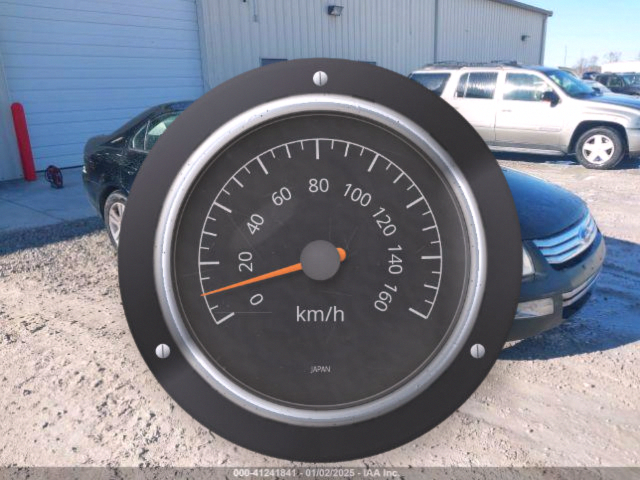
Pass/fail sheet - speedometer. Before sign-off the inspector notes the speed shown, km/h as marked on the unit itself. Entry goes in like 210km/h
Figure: 10km/h
